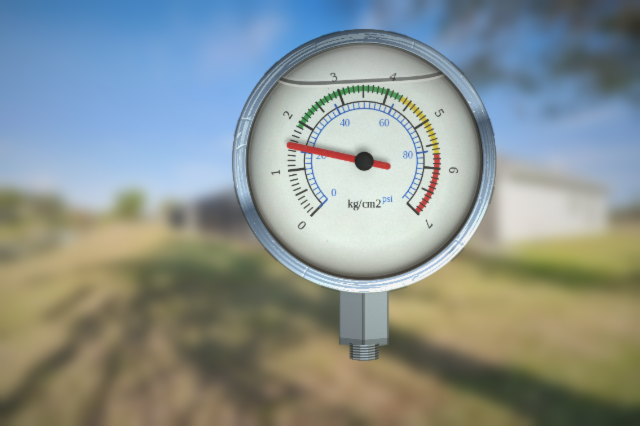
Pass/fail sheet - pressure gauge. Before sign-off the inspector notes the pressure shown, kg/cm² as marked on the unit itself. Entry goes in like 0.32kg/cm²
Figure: 1.5kg/cm²
